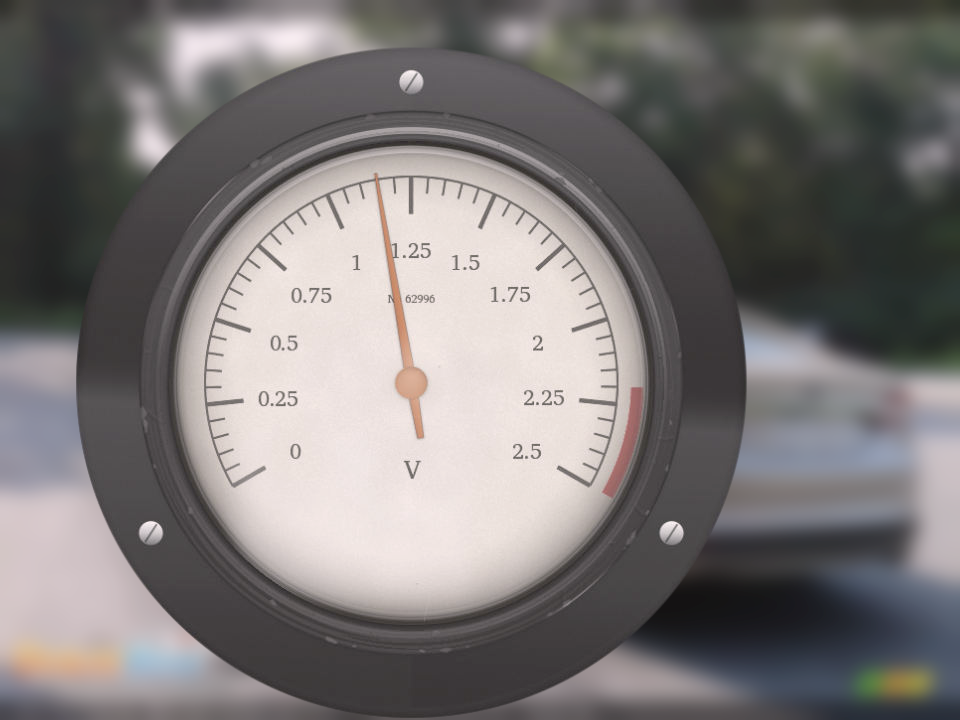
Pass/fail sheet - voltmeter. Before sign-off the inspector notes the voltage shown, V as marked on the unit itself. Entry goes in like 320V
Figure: 1.15V
